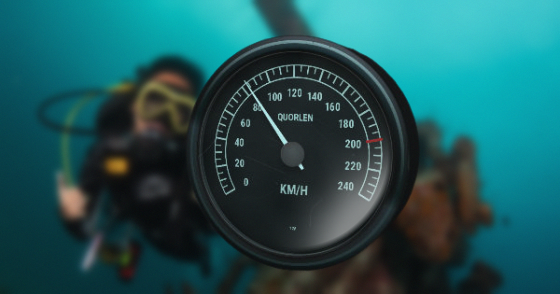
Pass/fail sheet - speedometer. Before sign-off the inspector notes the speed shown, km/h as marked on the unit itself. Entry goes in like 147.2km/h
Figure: 85km/h
